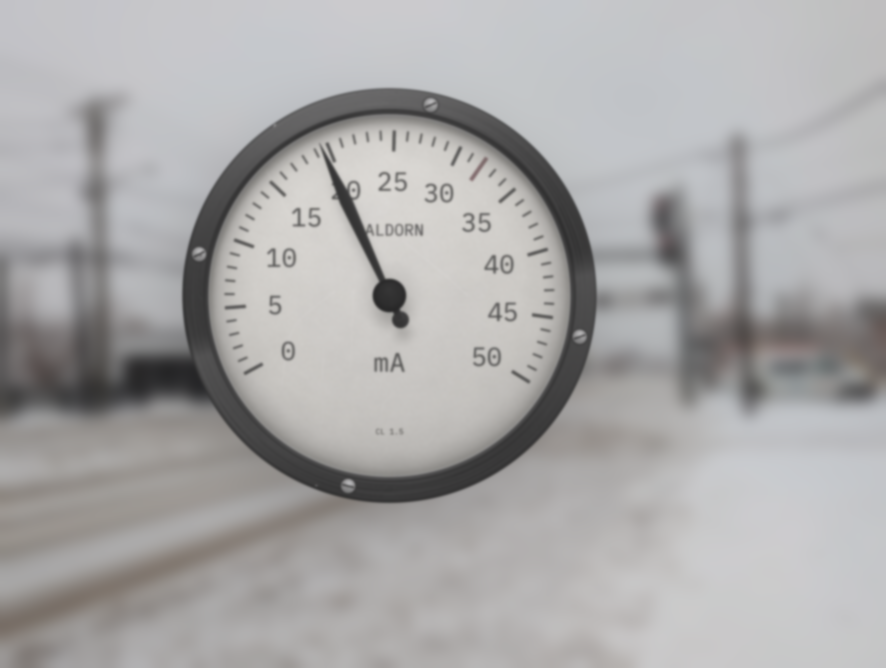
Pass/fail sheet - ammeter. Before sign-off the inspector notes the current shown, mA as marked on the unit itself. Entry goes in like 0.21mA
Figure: 19.5mA
